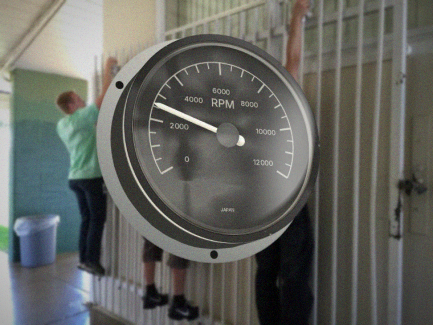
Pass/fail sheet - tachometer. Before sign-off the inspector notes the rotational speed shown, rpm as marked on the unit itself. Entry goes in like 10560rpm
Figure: 2500rpm
